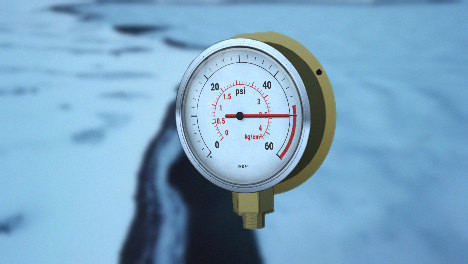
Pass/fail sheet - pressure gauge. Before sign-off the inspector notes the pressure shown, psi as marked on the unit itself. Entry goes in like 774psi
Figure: 50psi
